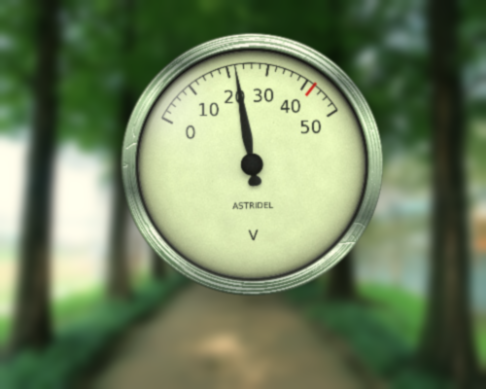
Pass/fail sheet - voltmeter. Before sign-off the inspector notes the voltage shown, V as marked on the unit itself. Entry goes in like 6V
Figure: 22V
